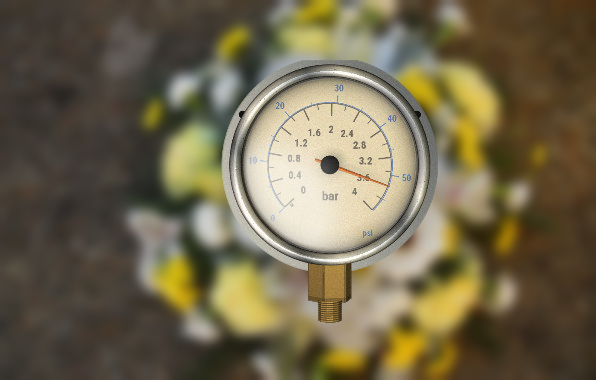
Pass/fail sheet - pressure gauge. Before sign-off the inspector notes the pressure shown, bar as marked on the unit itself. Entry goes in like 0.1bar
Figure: 3.6bar
